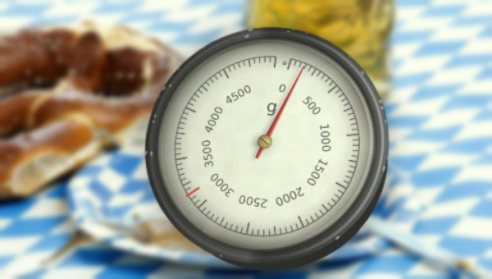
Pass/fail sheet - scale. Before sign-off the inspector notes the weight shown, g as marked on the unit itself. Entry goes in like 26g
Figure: 150g
